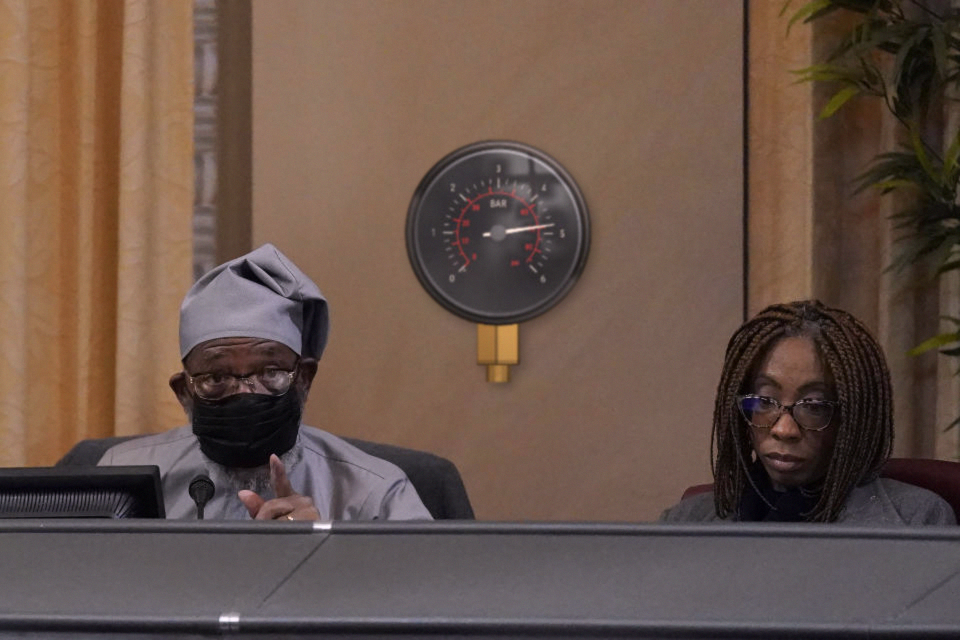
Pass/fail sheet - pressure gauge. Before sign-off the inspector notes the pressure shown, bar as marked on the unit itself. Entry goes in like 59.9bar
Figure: 4.8bar
